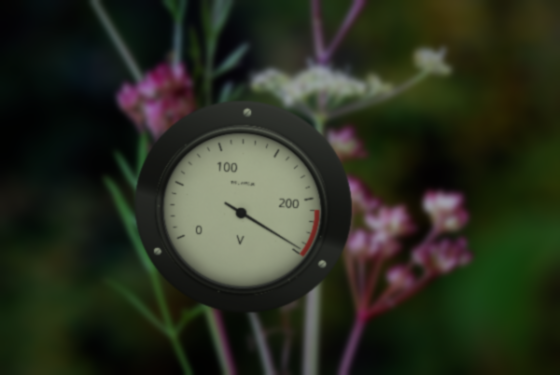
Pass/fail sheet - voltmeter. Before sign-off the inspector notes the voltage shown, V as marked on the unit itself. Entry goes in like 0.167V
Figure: 245V
